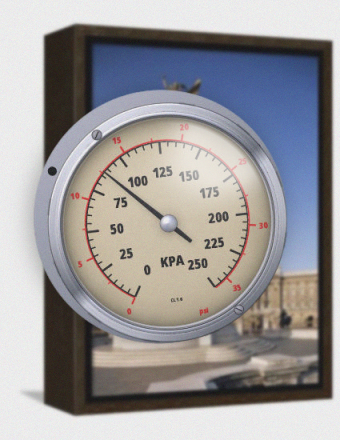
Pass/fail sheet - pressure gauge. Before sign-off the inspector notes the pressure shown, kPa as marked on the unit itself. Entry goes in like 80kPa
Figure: 87.5kPa
